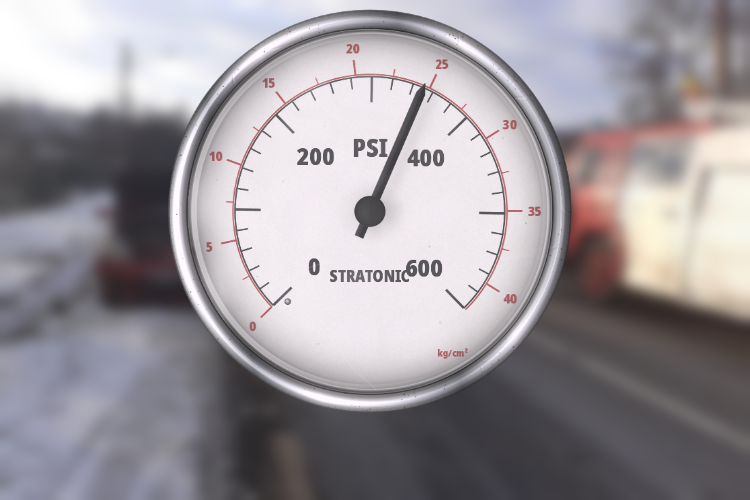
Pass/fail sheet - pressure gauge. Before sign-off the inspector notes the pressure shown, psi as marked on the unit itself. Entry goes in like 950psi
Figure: 350psi
